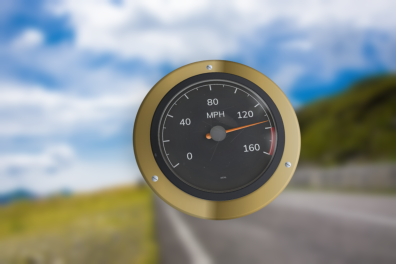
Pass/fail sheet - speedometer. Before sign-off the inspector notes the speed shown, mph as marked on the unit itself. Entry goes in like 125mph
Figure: 135mph
